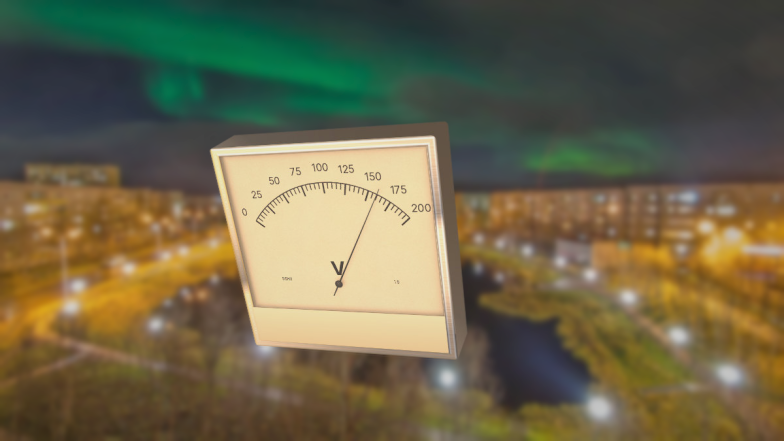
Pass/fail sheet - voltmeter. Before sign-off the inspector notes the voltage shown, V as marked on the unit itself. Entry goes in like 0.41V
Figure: 160V
